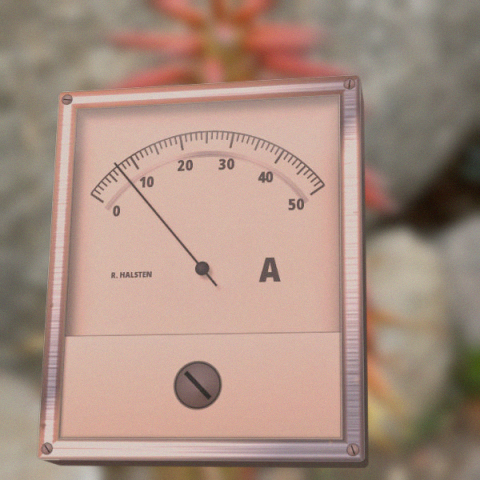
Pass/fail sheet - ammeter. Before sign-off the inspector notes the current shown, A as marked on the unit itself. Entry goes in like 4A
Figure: 7A
